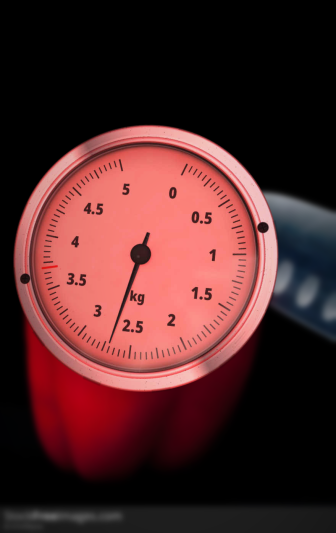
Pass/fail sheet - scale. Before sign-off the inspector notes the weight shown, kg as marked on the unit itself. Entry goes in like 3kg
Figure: 2.7kg
